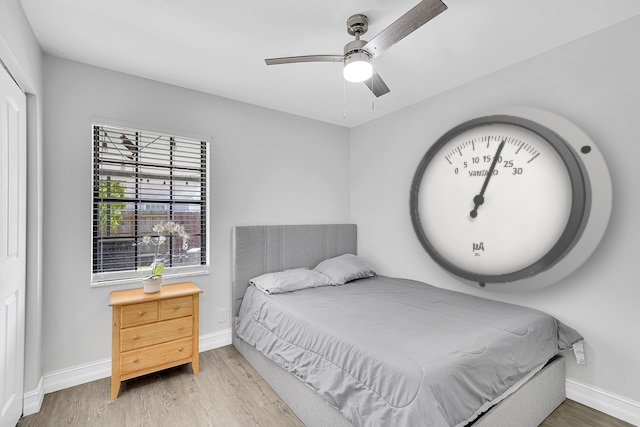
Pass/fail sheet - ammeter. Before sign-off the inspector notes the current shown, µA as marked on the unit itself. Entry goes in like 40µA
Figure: 20µA
